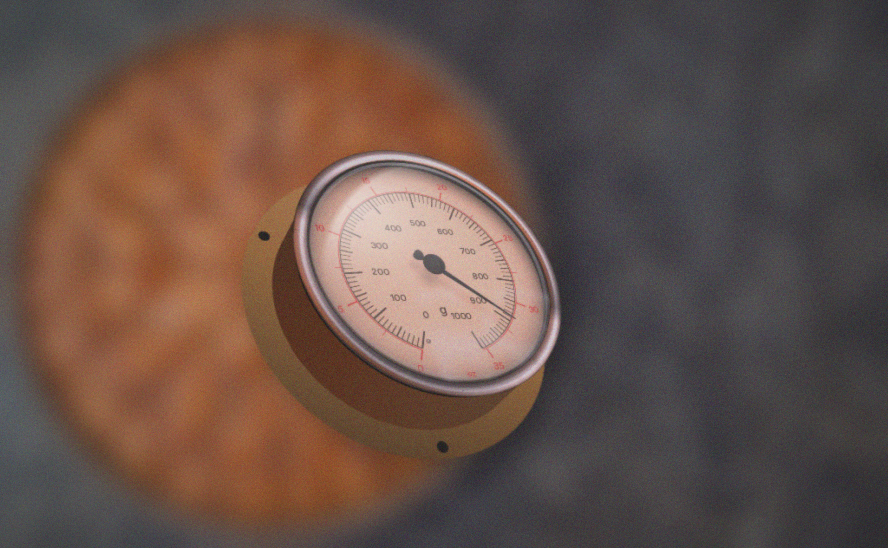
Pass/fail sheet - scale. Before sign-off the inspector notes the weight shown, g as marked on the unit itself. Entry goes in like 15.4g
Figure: 900g
